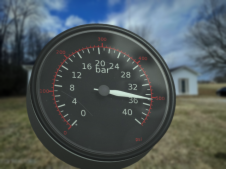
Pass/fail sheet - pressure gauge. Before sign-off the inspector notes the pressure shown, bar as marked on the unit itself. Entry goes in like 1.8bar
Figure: 35bar
